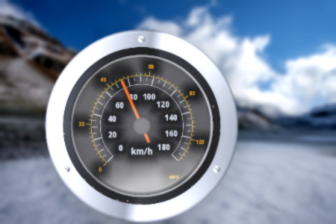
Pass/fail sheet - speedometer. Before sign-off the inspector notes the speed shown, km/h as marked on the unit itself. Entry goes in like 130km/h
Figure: 75km/h
